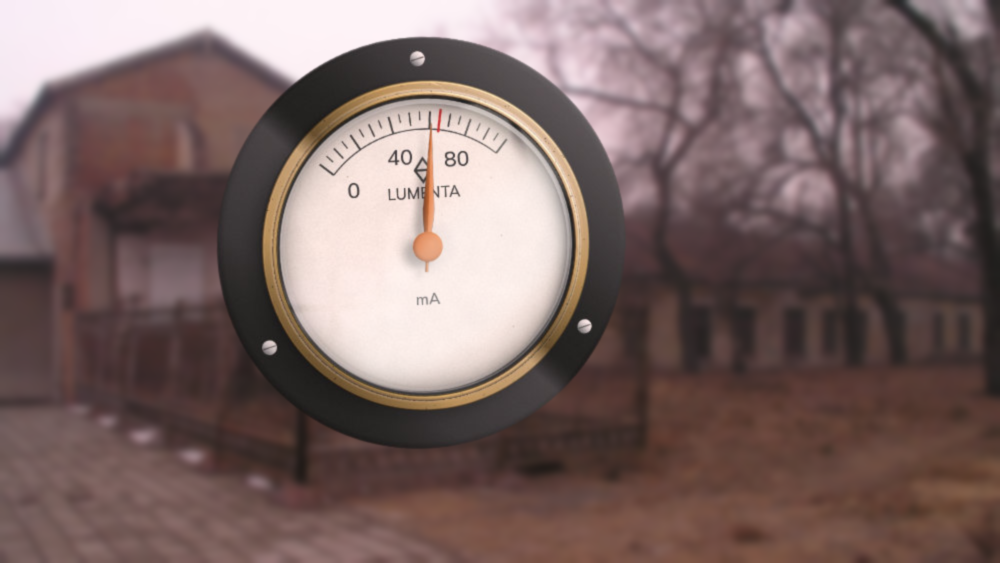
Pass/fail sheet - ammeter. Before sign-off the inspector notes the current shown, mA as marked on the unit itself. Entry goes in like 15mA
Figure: 60mA
